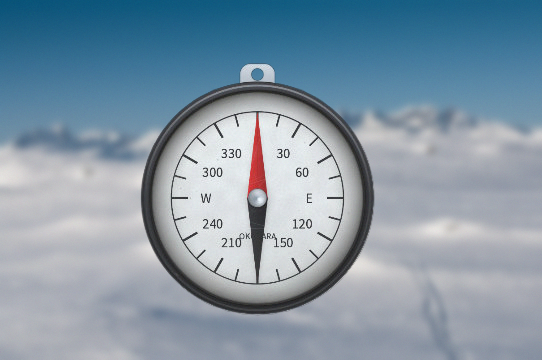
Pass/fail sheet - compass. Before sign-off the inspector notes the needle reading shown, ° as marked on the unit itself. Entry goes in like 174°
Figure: 0°
